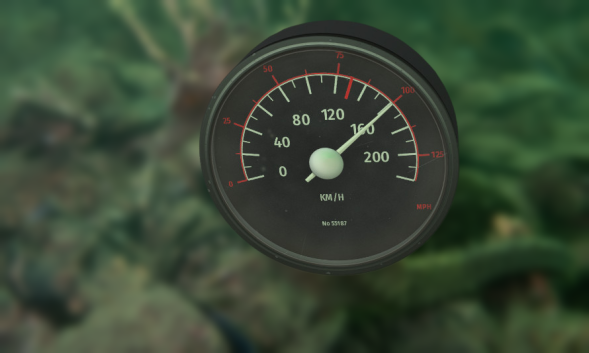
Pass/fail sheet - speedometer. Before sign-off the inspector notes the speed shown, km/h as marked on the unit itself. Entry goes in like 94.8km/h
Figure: 160km/h
